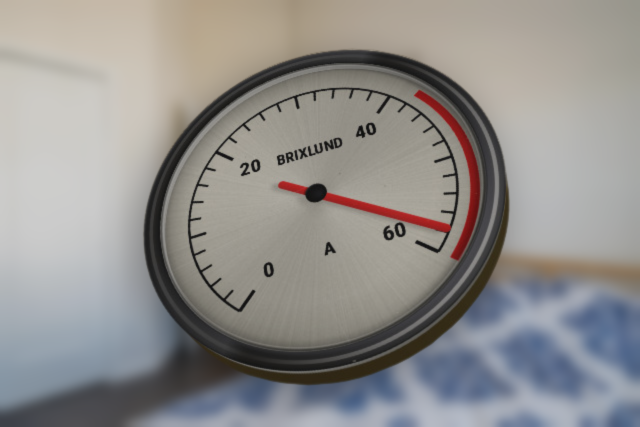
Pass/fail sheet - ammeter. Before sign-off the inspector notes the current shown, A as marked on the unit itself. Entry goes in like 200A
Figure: 58A
